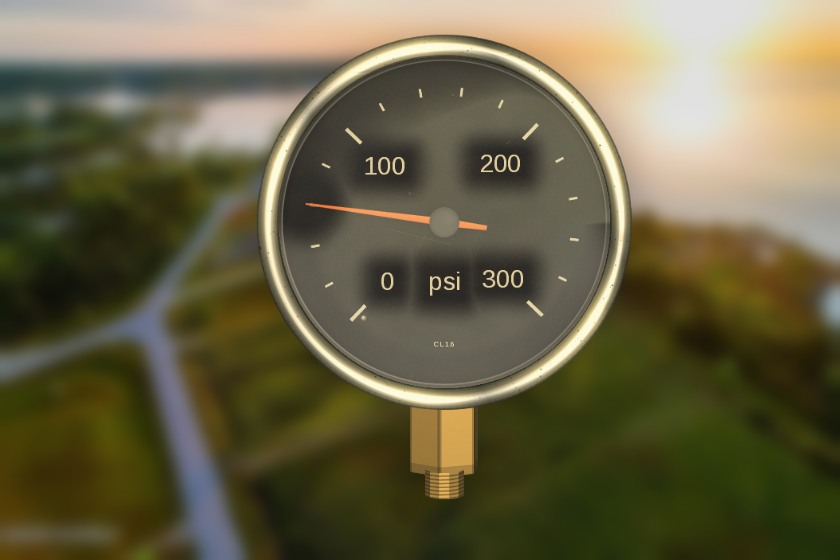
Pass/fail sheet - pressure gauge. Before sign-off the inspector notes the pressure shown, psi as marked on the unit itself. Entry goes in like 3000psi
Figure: 60psi
